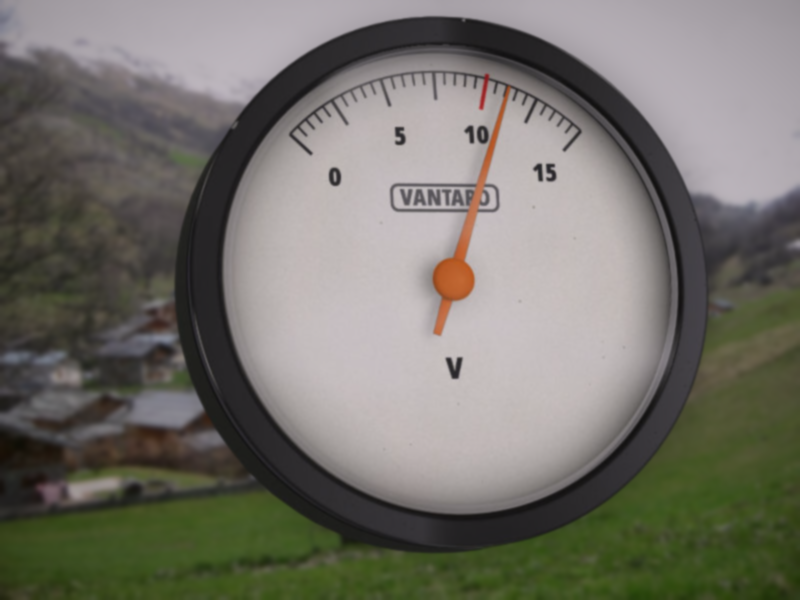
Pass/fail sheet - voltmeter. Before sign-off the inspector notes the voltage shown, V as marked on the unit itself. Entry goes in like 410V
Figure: 11V
